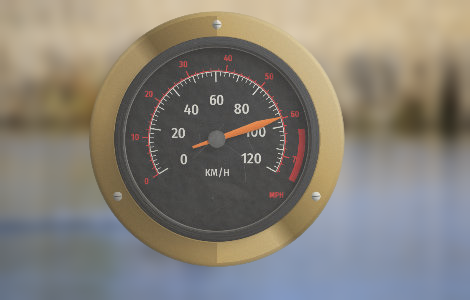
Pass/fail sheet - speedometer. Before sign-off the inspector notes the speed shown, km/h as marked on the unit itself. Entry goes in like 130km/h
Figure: 96km/h
